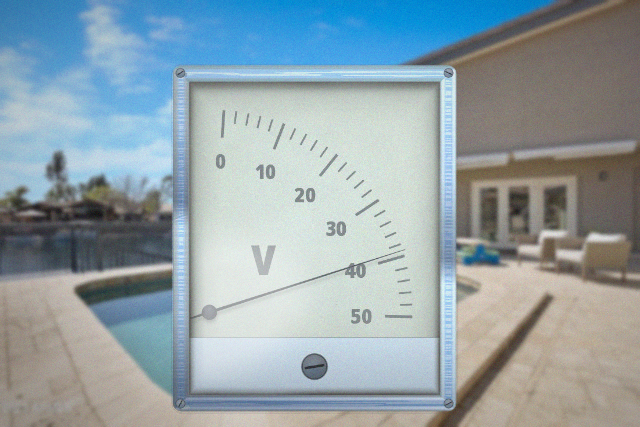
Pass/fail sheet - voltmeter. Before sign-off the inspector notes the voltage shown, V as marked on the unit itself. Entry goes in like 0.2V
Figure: 39V
